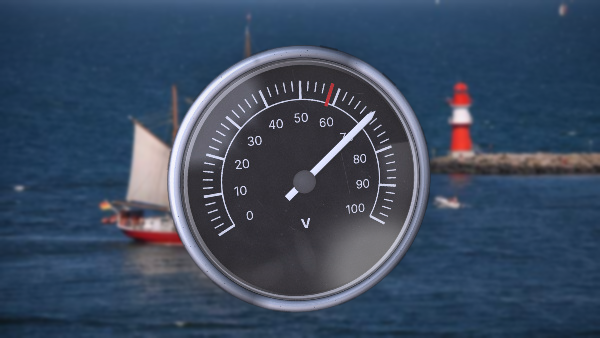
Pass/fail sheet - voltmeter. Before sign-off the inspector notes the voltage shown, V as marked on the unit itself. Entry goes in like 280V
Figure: 70V
